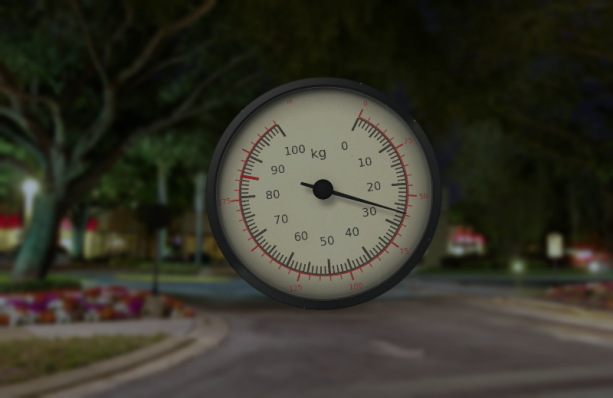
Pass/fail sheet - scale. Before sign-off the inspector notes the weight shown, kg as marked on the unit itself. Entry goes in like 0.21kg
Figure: 27kg
